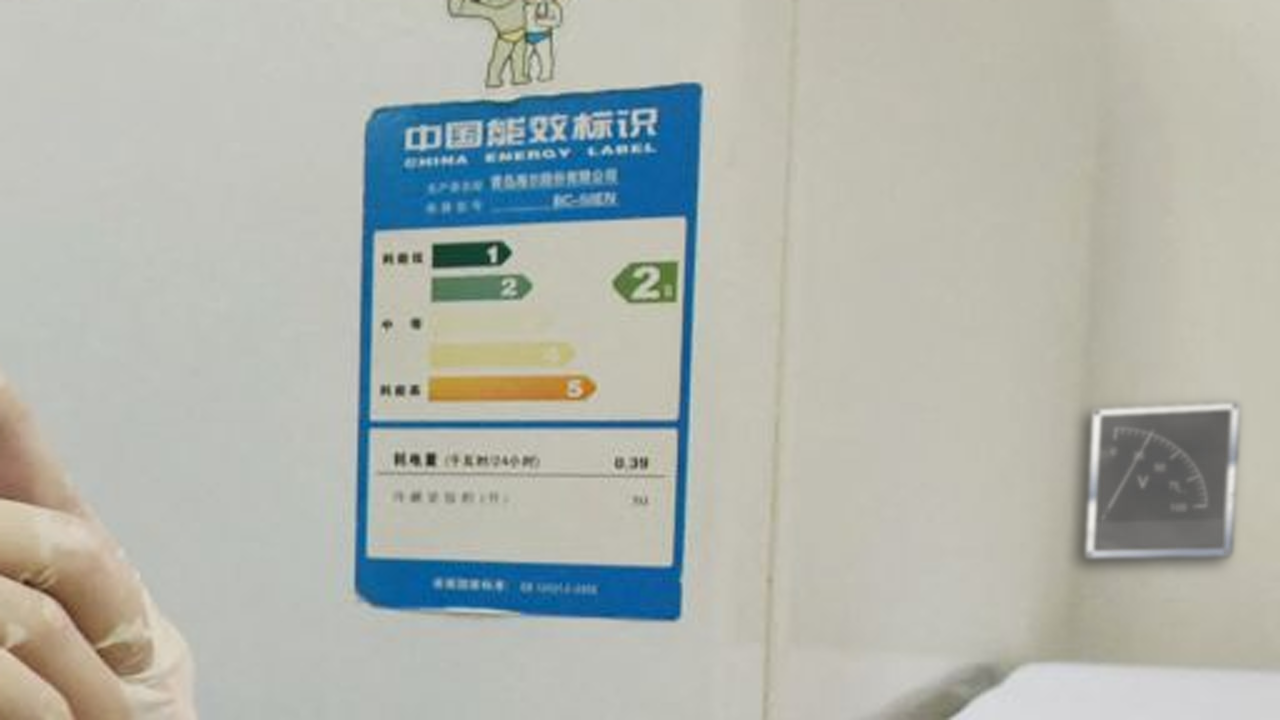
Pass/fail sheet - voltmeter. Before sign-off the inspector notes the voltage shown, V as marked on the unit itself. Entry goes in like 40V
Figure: 25V
